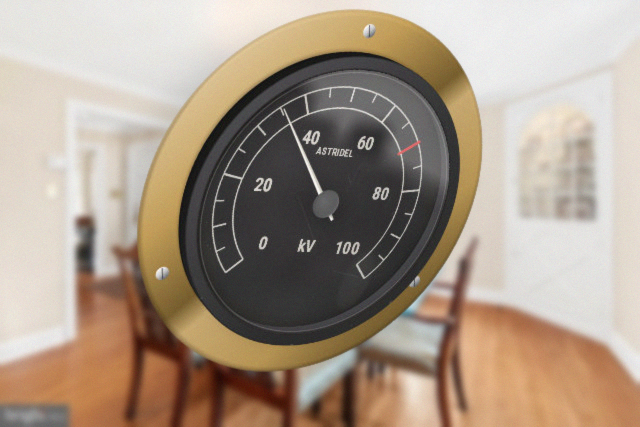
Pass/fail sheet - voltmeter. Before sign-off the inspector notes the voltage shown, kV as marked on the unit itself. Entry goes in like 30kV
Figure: 35kV
